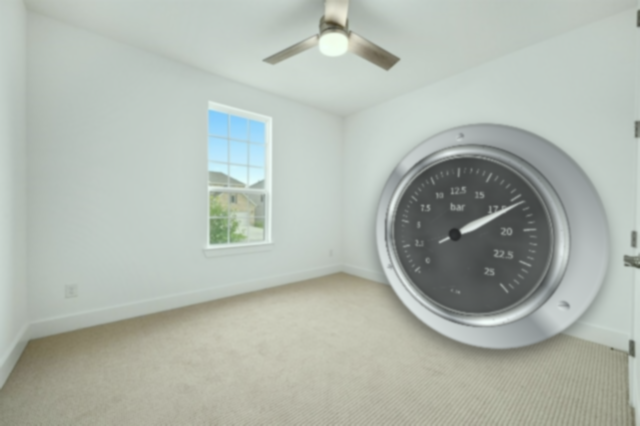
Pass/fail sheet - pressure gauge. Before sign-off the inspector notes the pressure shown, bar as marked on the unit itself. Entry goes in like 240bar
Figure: 18bar
